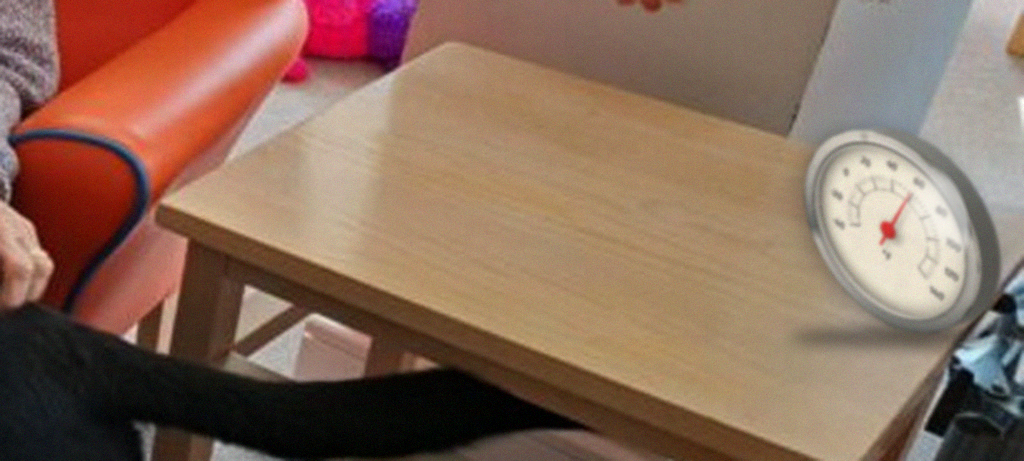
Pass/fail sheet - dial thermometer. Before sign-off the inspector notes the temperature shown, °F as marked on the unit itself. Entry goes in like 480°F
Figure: 60°F
